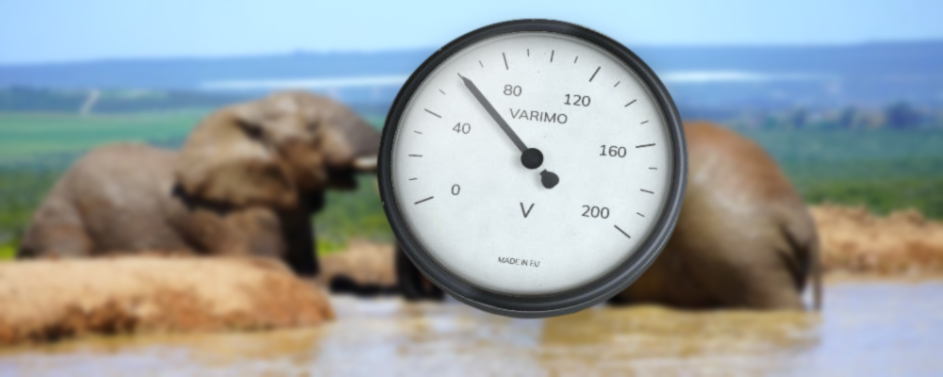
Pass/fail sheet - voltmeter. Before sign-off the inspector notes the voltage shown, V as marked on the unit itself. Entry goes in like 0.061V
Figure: 60V
